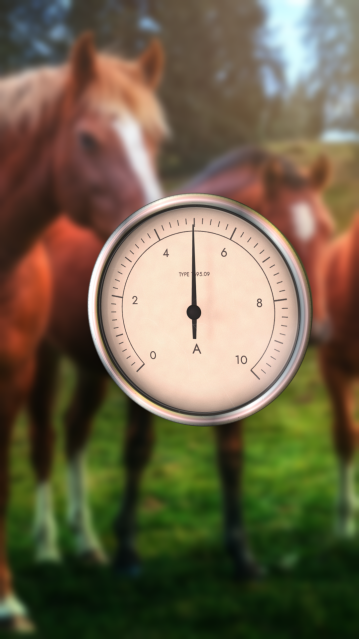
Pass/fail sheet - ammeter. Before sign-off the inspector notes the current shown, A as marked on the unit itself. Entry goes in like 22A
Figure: 5A
